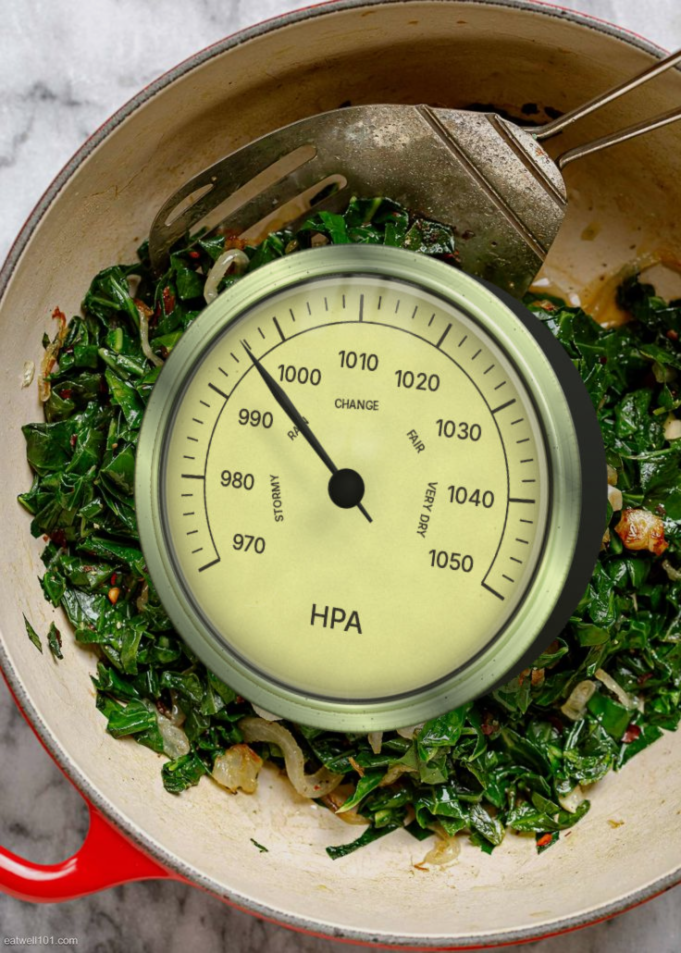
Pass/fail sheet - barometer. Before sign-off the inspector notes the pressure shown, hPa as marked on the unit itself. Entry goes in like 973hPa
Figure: 996hPa
